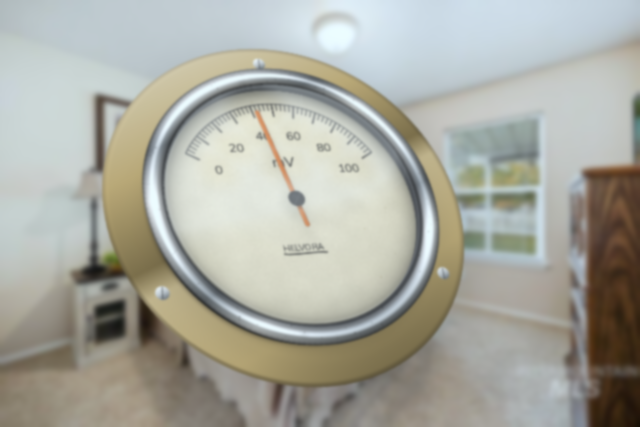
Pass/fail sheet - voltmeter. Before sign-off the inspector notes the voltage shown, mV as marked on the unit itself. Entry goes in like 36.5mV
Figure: 40mV
